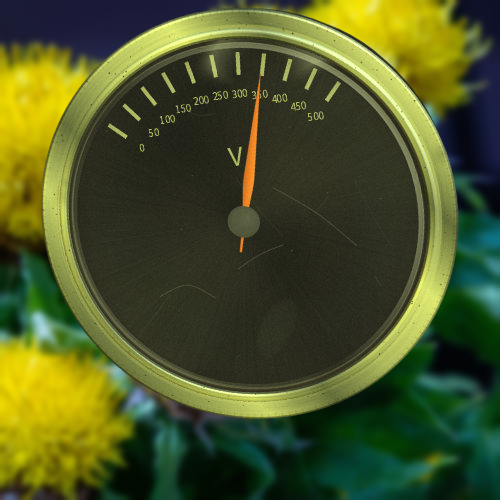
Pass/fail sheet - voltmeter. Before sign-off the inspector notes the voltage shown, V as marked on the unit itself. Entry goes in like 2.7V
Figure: 350V
